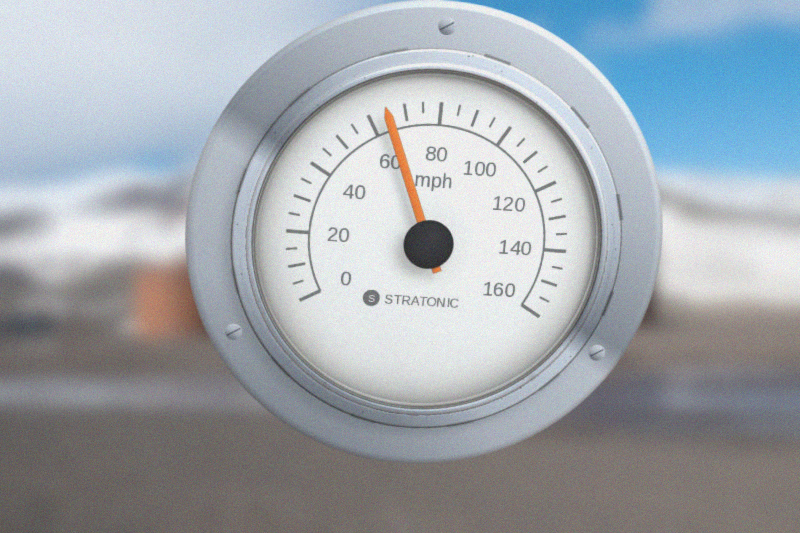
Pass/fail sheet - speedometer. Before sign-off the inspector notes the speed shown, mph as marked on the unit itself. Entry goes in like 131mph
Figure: 65mph
